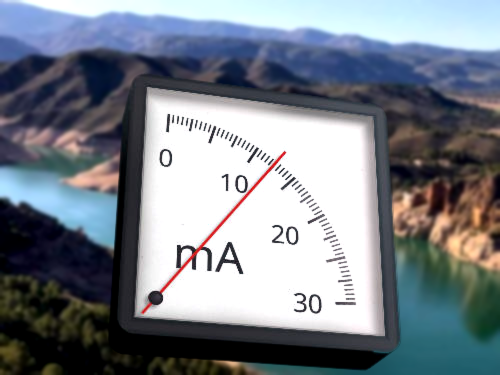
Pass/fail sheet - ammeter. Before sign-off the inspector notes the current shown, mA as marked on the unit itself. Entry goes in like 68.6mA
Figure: 12.5mA
